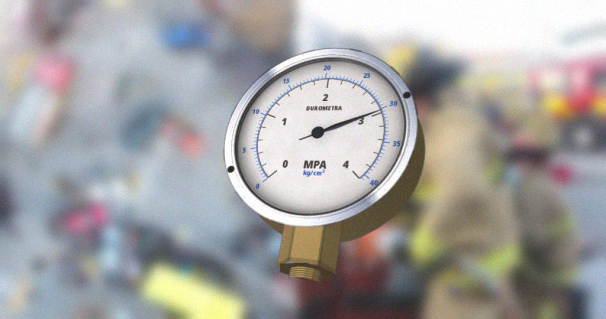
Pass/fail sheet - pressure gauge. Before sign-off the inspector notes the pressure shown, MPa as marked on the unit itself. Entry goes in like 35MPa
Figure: 3MPa
